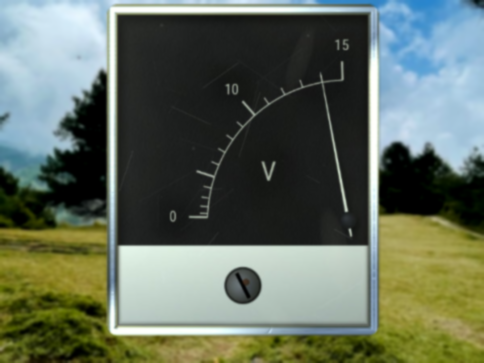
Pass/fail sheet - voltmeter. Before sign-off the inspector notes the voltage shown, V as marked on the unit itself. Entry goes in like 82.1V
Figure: 14V
